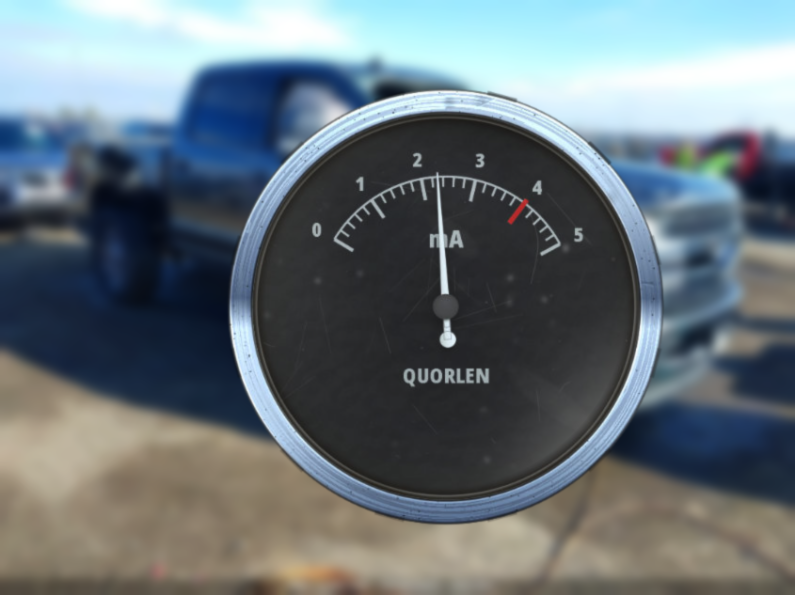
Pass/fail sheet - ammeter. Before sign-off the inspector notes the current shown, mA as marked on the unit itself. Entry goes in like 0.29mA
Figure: 2.3mA
